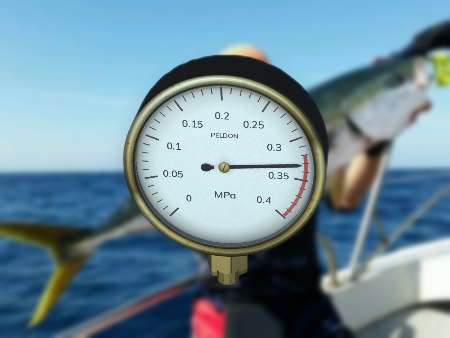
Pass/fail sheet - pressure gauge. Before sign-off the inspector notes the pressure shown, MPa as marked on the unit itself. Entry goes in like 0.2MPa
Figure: 0.33MPa
